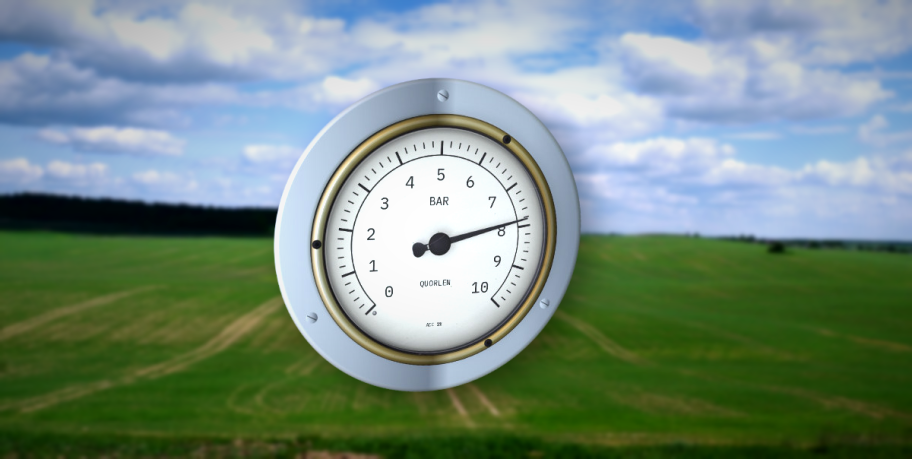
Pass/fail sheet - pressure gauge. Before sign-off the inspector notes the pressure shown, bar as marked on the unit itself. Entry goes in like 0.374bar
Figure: 7.8bar
